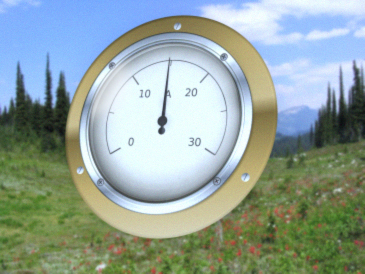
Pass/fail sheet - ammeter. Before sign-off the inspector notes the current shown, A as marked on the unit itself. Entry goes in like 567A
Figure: 15A
